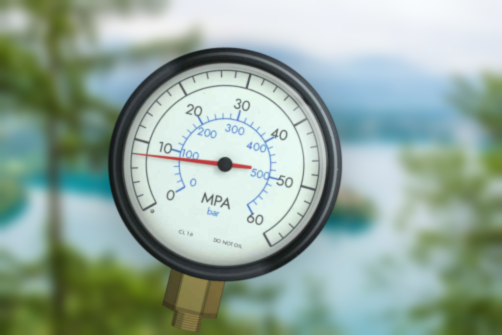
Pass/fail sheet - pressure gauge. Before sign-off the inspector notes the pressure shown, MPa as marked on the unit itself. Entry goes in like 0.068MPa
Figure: 8MPa
